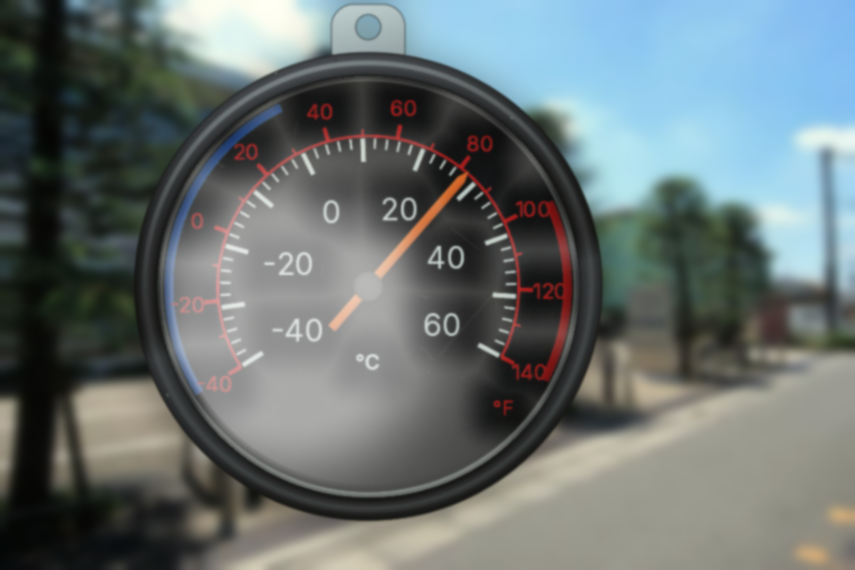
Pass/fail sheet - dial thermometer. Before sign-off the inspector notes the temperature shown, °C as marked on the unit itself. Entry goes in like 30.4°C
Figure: 28°C
